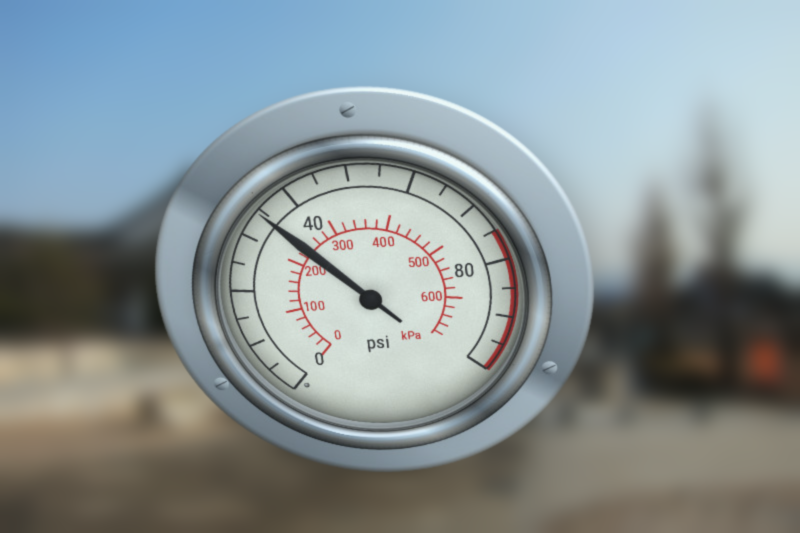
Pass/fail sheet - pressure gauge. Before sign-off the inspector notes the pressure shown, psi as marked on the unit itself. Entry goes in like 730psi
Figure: 35psi
